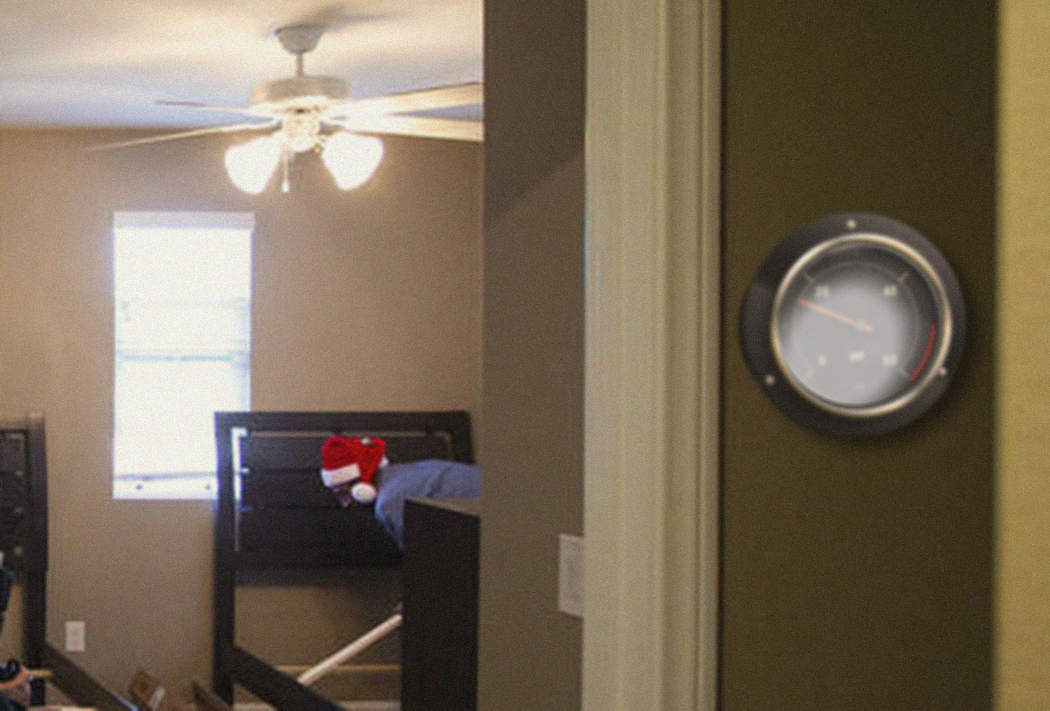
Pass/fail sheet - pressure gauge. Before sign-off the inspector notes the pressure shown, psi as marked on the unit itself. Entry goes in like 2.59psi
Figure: 15psi
